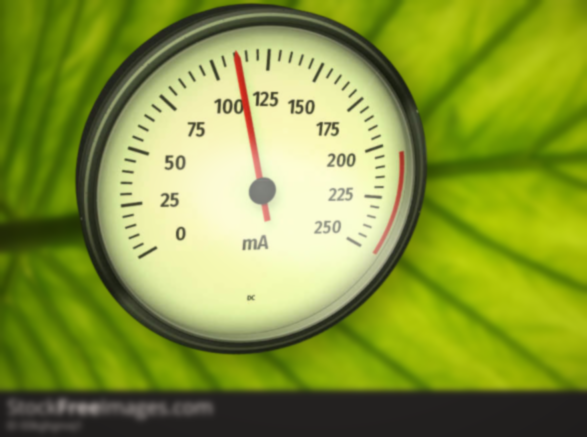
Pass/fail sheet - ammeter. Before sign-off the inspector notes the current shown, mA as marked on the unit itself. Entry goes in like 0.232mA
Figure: 110mA
